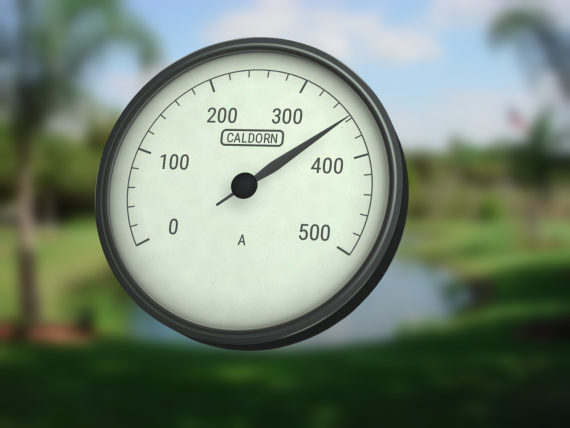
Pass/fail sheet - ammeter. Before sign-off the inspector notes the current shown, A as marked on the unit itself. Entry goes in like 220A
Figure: 360A
